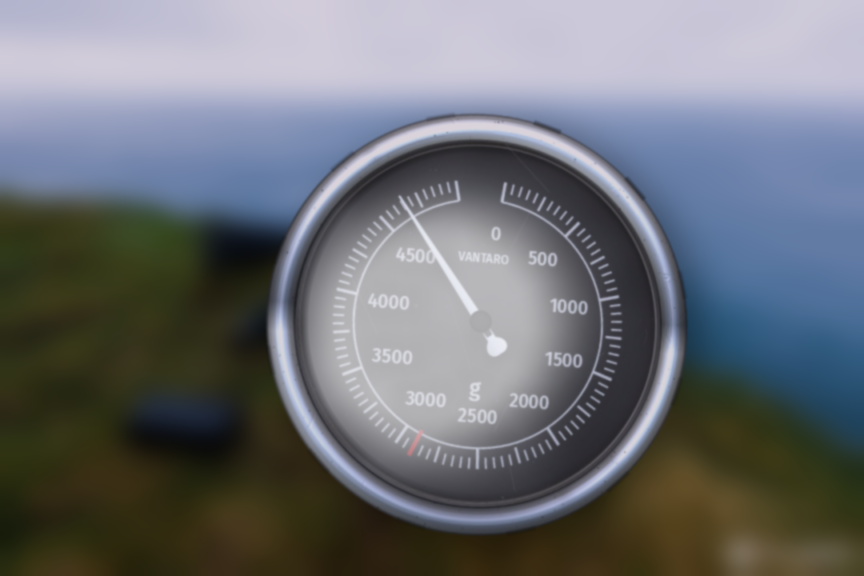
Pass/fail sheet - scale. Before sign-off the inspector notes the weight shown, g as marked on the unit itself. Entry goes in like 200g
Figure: 4650g
